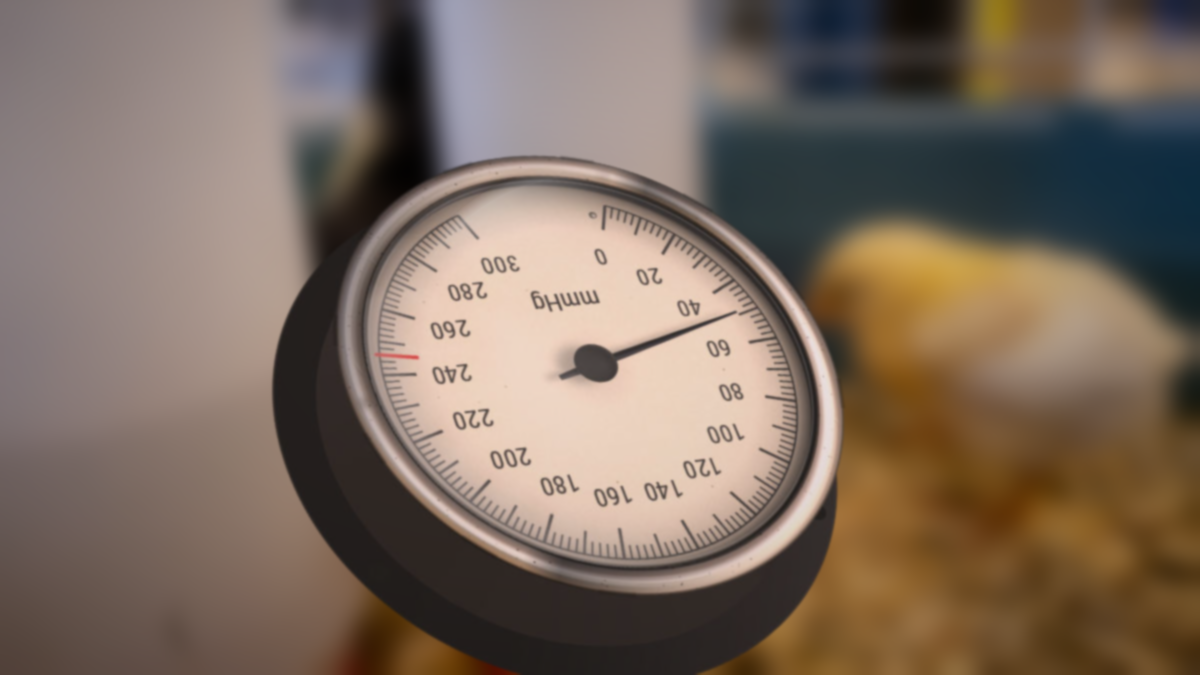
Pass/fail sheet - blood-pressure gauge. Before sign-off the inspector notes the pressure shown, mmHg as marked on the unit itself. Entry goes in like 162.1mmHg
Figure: 50mmHg
